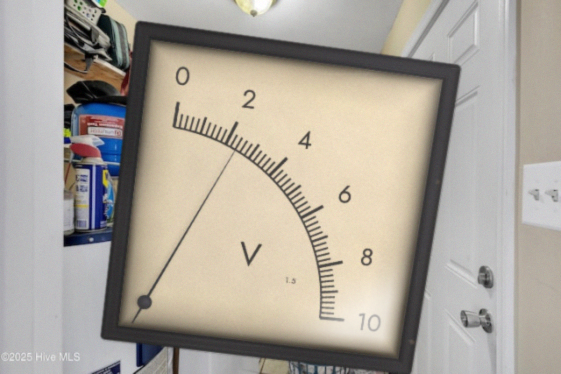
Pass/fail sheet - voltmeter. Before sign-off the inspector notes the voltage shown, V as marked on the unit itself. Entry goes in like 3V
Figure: 2.4V
